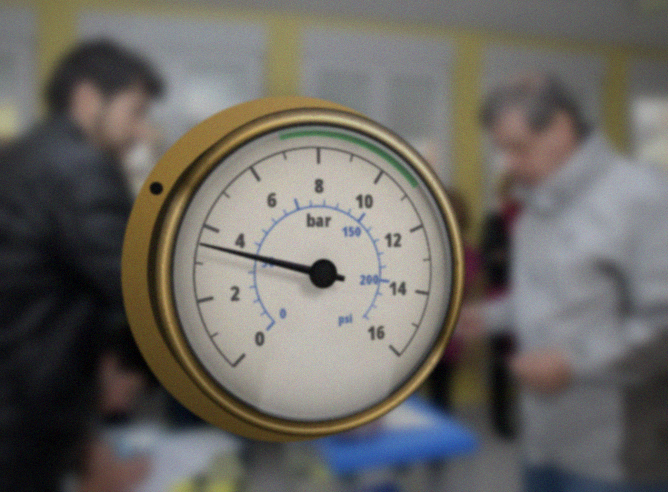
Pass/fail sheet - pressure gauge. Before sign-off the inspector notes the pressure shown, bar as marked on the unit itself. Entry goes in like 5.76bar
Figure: 3.5bar
